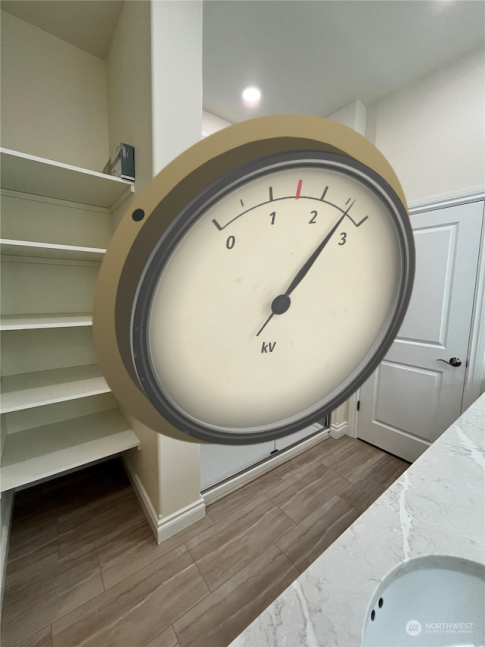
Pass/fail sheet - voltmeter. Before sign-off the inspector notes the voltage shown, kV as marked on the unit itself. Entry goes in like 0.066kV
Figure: 2.5kV
